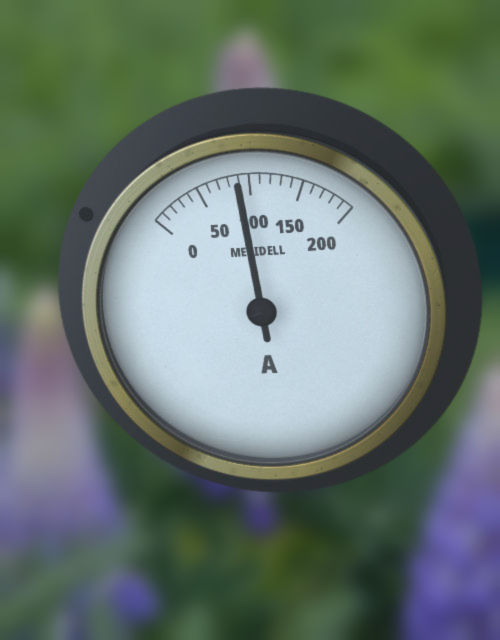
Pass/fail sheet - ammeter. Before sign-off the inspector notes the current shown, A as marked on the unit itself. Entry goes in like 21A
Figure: 90A
